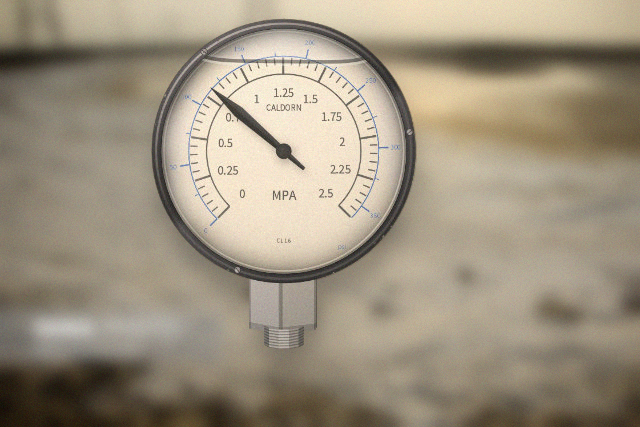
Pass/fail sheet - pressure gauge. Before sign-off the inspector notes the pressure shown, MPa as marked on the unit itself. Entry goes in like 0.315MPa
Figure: 0.8MPa
